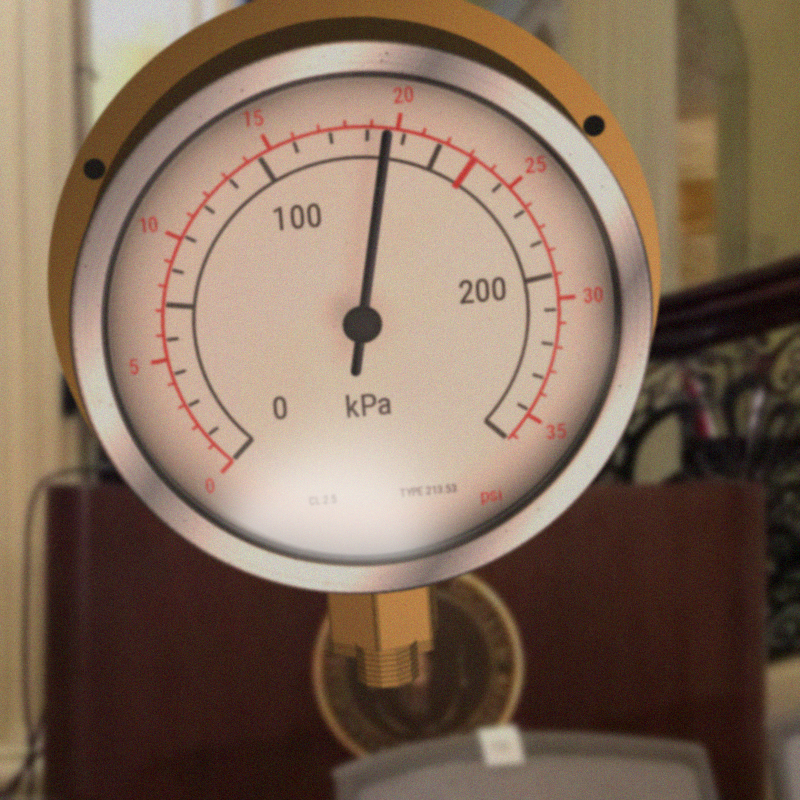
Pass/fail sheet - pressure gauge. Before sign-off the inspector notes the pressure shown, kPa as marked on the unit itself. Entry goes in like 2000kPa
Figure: 135kPa
